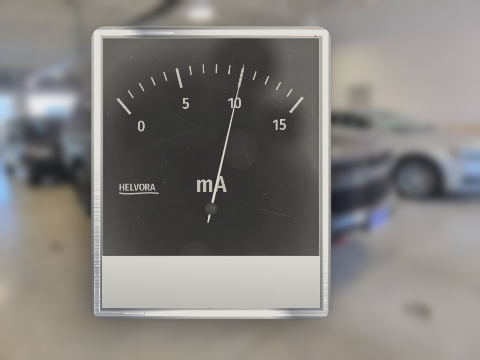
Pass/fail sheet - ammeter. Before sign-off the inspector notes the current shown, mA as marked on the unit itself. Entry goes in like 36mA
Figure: 10mA
